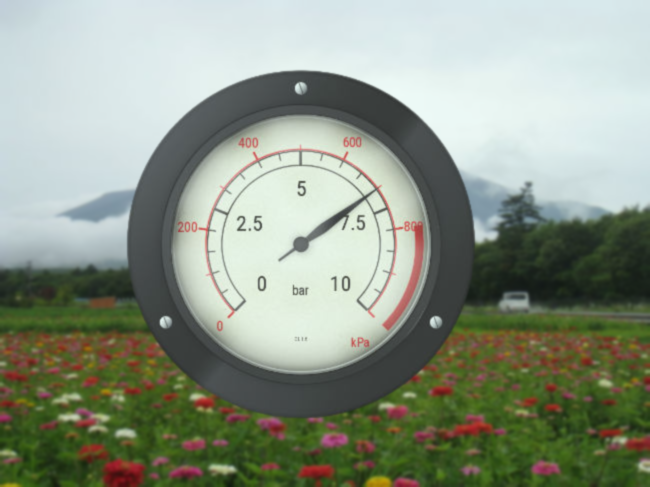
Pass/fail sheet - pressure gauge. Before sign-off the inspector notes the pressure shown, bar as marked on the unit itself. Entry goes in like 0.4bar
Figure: 7bar
